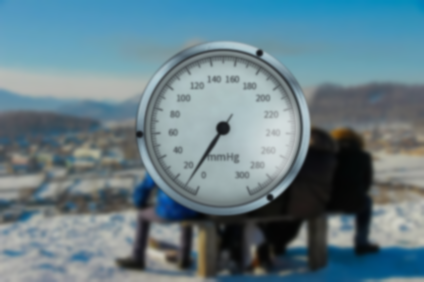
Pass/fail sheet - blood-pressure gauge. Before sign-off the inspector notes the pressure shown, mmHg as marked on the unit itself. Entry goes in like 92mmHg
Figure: 10mmHg
